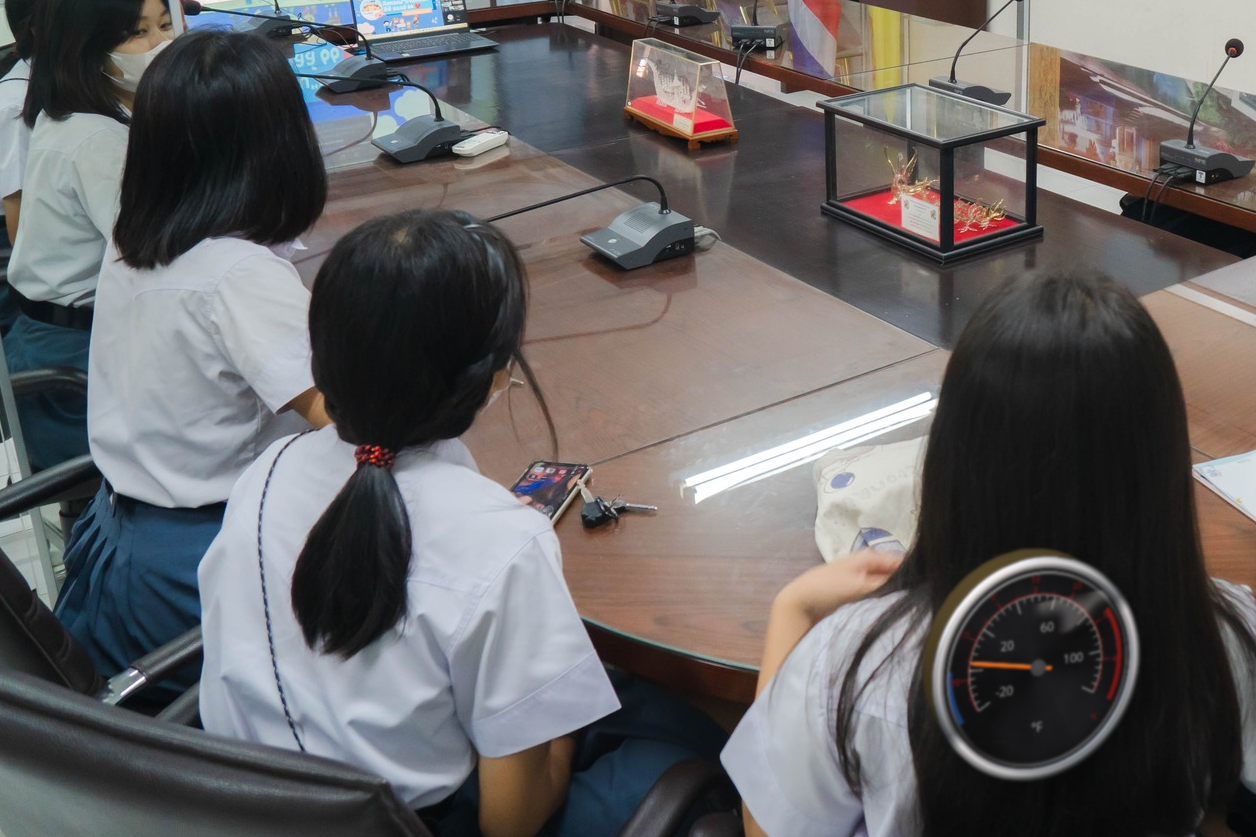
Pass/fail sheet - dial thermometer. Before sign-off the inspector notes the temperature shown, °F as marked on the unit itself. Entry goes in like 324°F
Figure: 4°F
